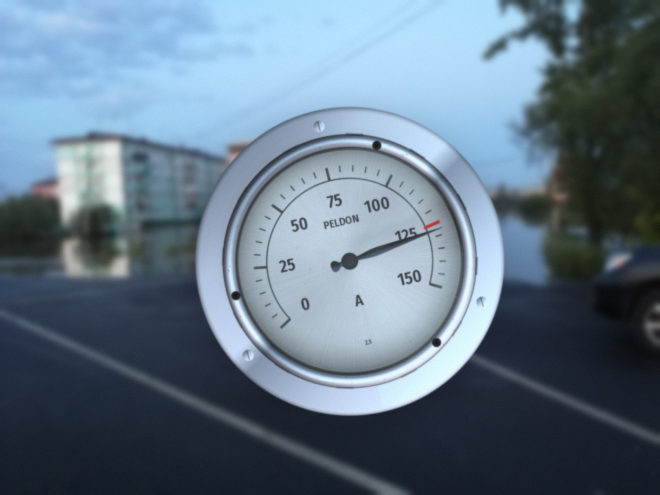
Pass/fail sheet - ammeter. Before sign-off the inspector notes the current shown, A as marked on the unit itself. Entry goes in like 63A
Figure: 127.5A
